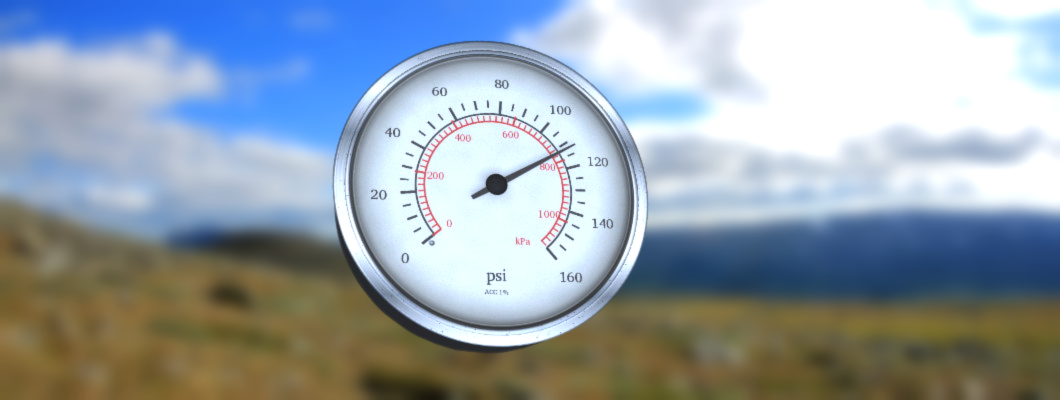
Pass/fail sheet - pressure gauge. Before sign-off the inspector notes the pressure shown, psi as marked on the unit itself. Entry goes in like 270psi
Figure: 112.5psi
